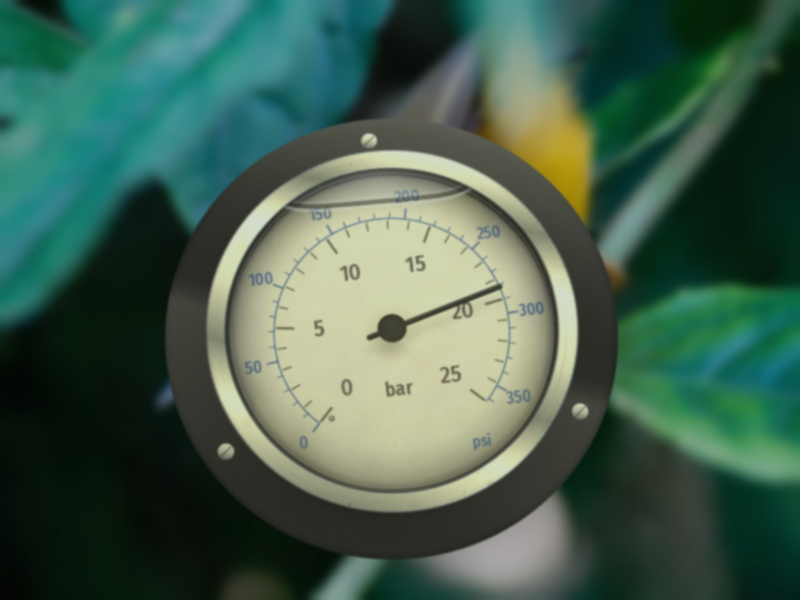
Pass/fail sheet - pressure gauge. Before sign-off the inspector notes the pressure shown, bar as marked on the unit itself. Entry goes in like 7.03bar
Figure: 19.5bar
